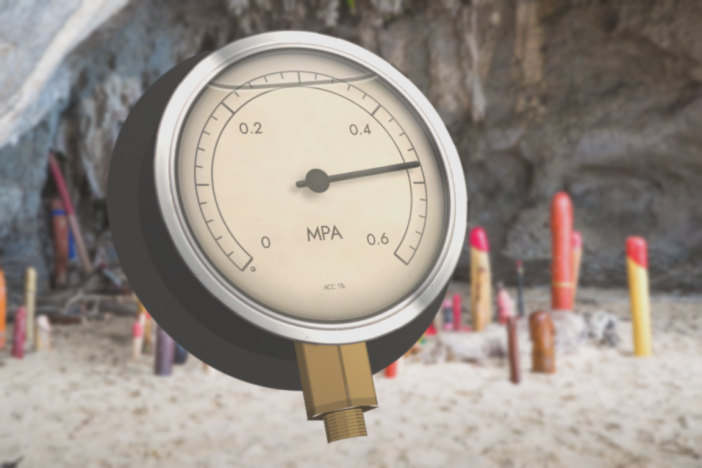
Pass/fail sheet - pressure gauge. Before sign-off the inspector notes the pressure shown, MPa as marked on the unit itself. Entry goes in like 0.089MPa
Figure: 0.48MPa
